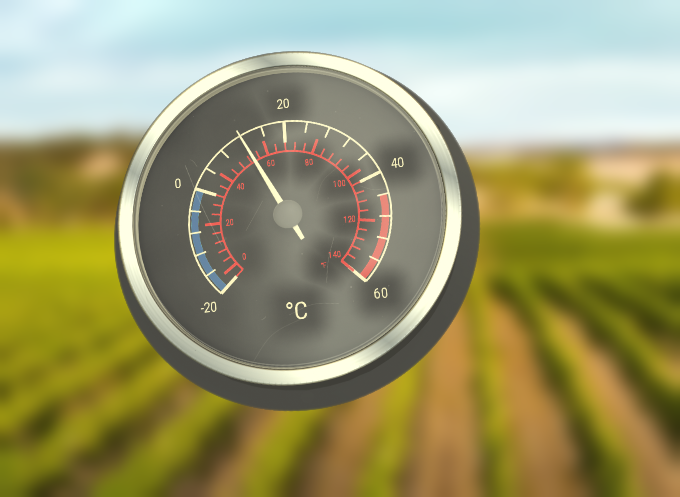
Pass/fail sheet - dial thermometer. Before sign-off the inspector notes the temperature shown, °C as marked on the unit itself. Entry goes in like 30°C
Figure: 12°C
